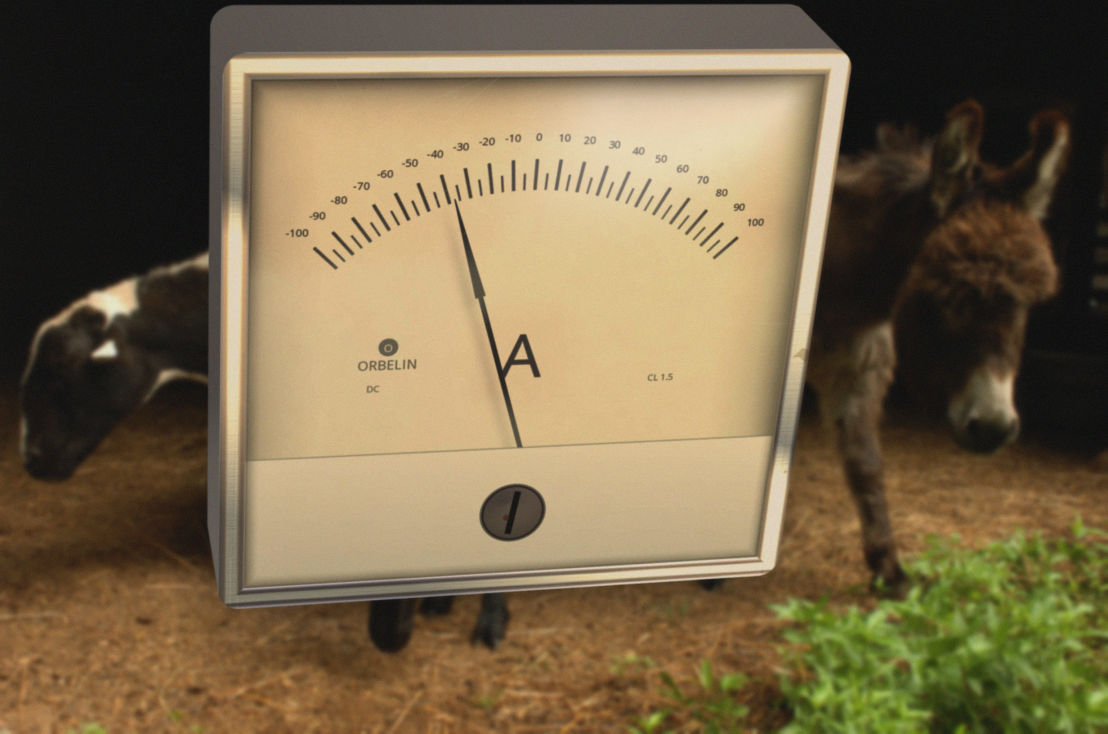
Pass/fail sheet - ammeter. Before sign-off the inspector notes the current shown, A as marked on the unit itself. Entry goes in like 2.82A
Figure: -37.5A
